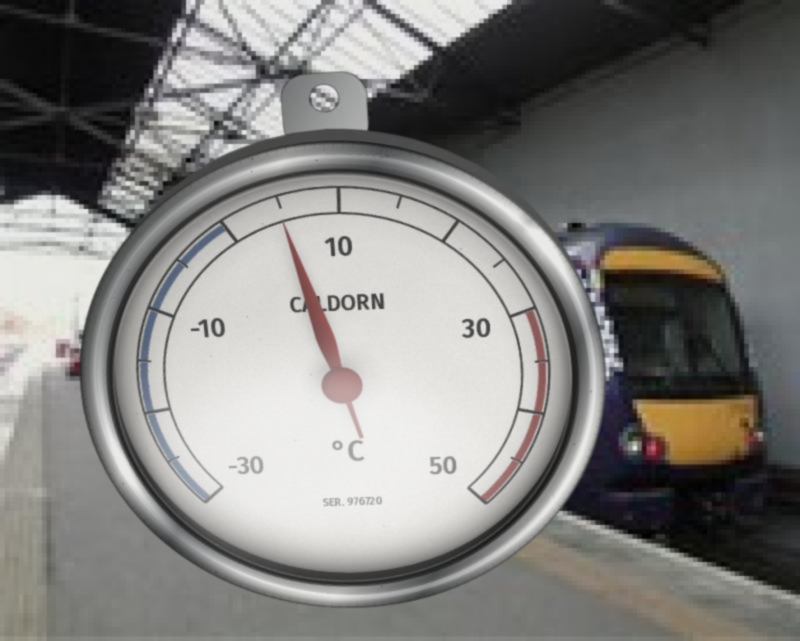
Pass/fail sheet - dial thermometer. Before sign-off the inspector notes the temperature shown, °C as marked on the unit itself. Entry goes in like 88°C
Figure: 5°C
